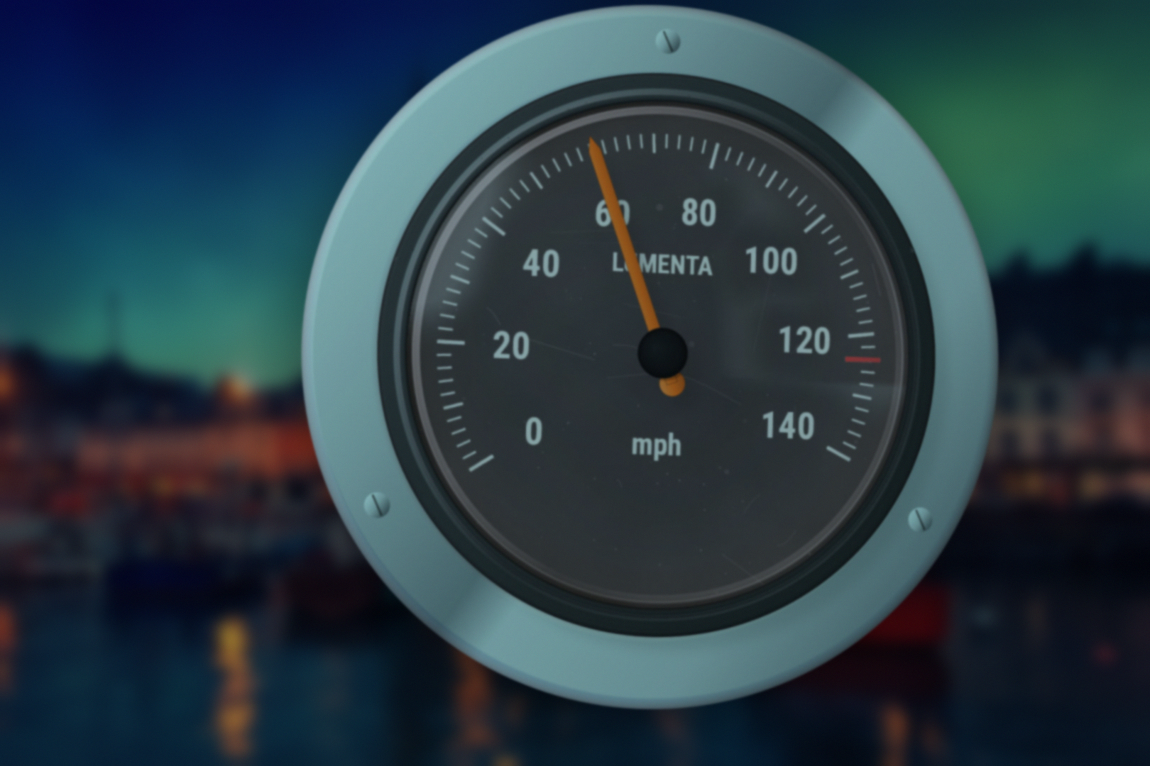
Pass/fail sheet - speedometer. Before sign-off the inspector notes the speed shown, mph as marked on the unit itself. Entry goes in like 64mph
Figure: 60mph
